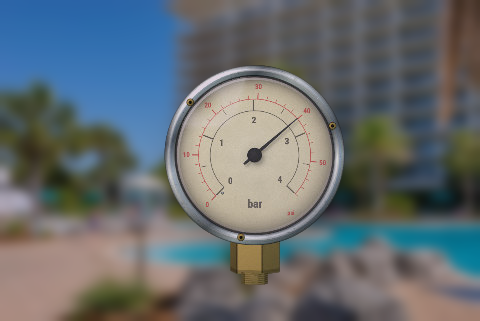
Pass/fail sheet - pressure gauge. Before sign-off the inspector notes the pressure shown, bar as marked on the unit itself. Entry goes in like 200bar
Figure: 2.75bar
